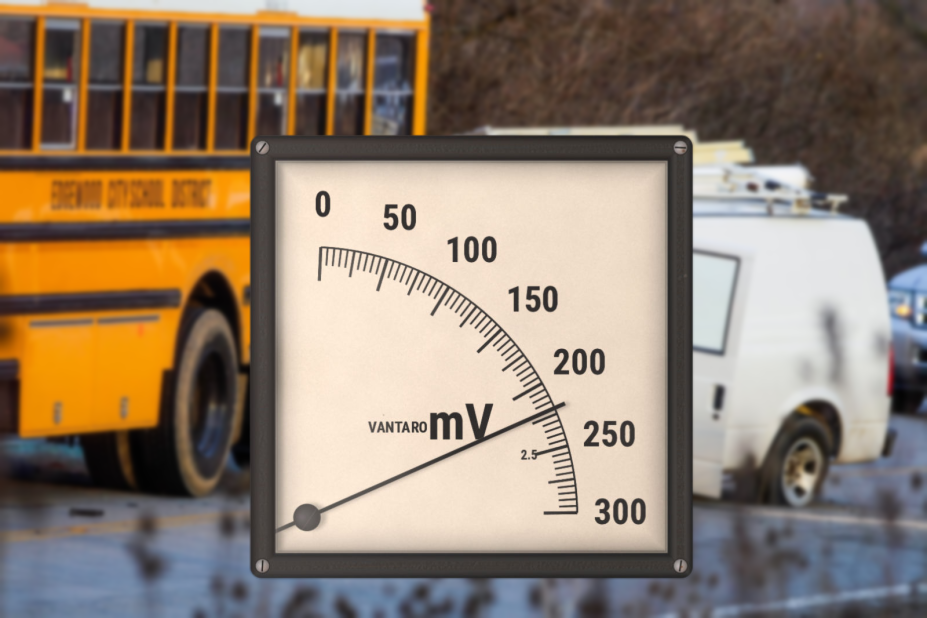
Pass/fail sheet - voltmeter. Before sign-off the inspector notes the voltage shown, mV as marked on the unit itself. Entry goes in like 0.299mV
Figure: 220mV
